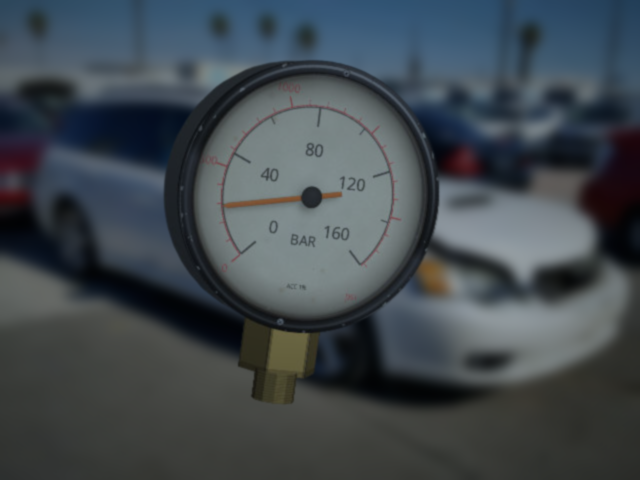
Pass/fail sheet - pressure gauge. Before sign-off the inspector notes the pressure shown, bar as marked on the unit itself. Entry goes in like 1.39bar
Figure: 20bar
